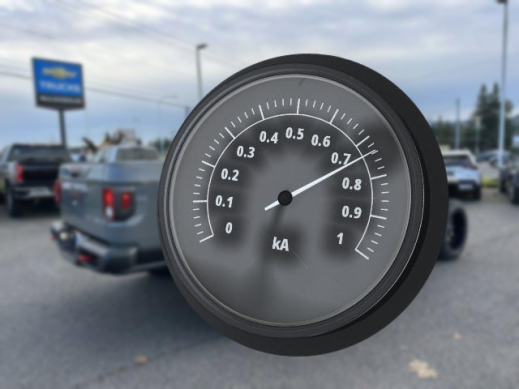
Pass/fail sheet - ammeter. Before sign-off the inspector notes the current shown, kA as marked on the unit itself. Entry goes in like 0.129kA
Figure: 0.74kA
